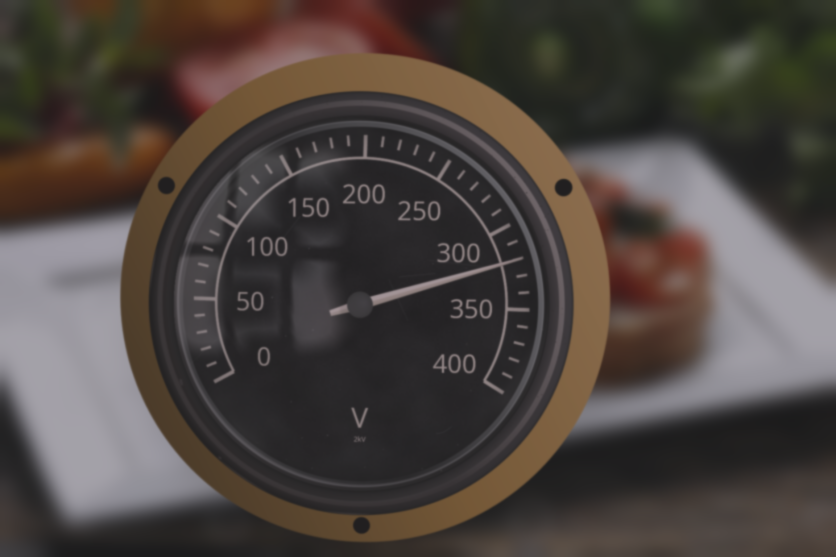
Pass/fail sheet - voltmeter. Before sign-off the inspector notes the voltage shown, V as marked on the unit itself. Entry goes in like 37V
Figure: 320V
